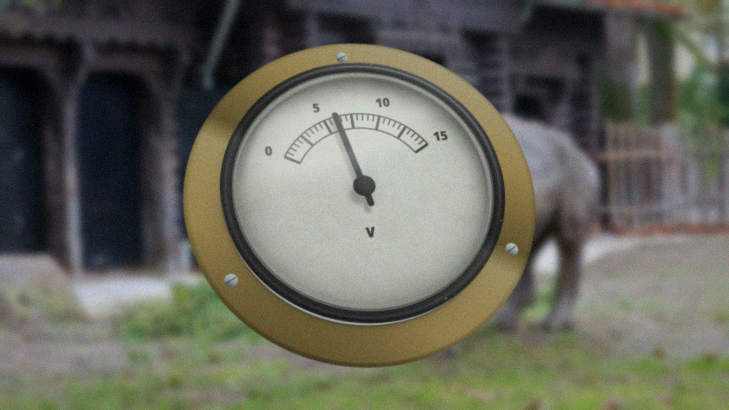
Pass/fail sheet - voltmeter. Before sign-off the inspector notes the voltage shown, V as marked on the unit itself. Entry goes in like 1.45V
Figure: 6V
